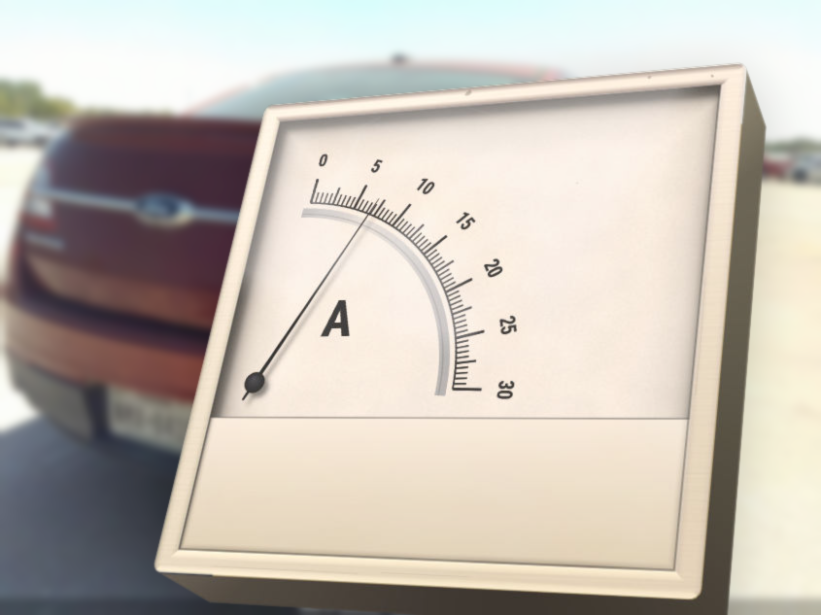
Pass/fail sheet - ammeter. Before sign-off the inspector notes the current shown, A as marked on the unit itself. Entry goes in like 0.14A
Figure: 7.5A
